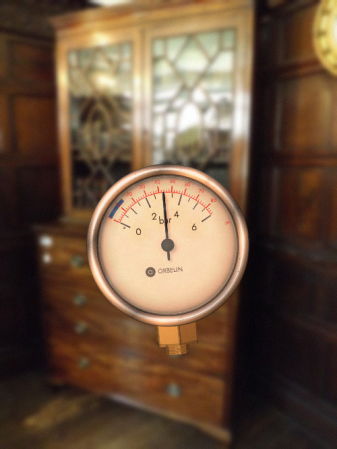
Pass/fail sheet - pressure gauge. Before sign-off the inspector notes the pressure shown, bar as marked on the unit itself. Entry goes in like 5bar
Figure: 3bar
